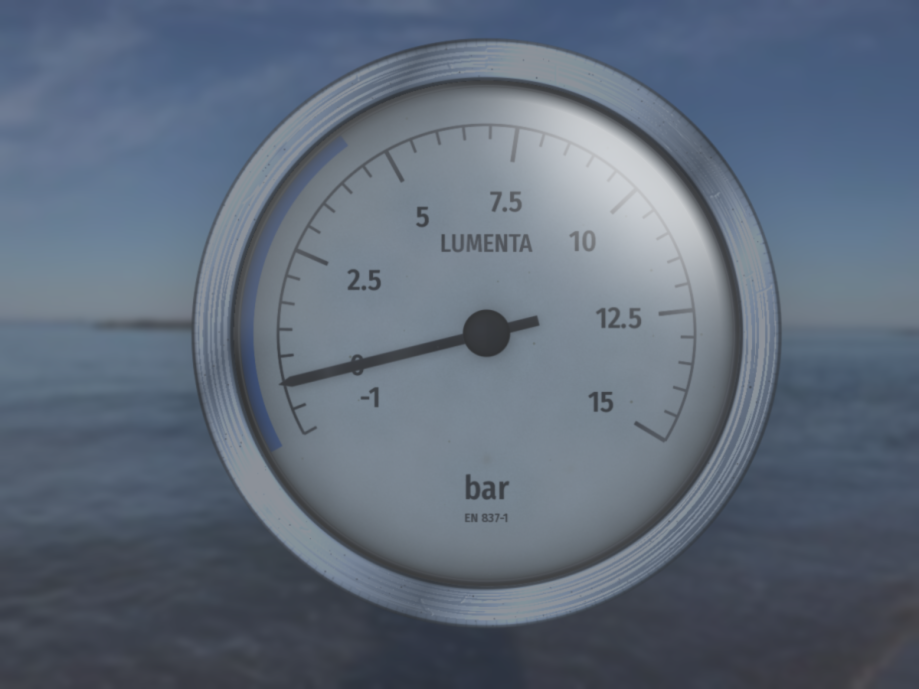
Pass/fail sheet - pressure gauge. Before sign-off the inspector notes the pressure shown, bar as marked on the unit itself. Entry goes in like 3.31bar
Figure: 0bar
